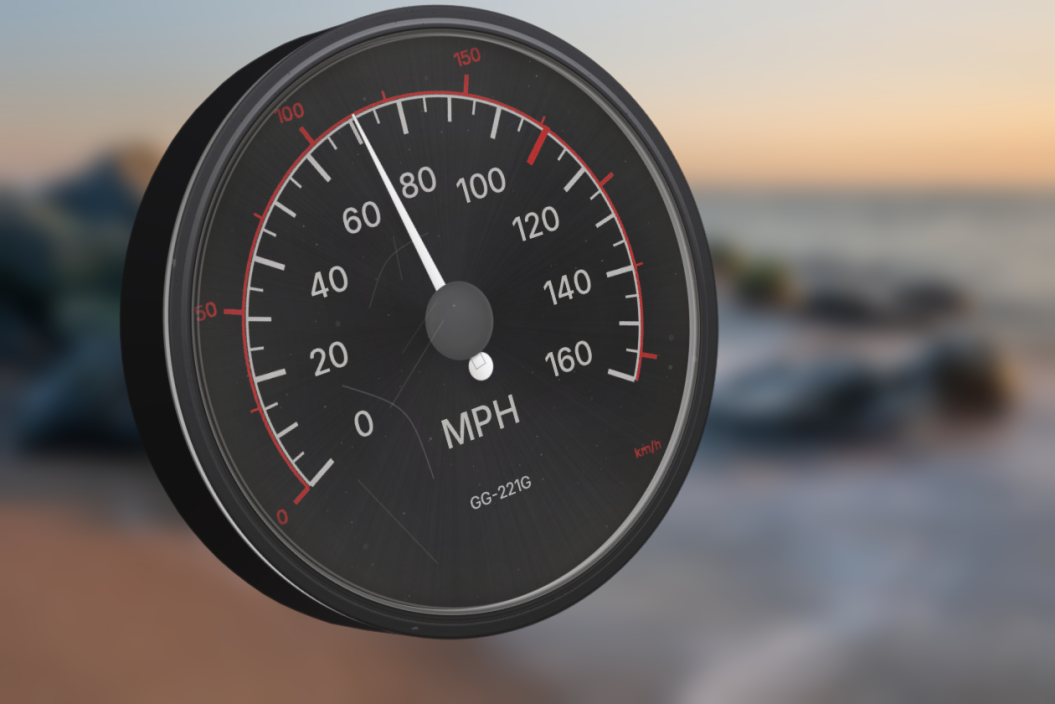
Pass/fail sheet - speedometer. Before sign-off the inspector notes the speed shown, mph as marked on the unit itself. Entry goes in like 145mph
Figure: 70mph
